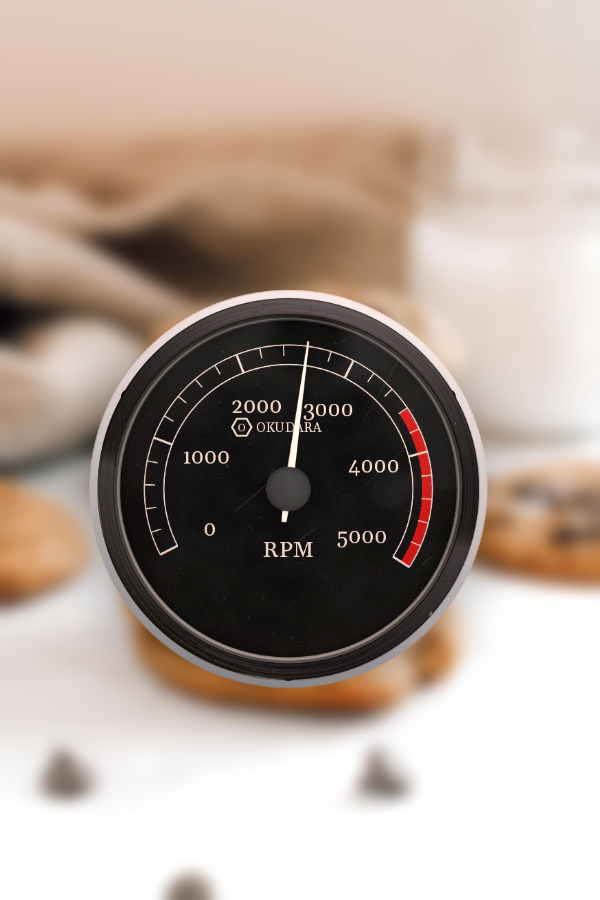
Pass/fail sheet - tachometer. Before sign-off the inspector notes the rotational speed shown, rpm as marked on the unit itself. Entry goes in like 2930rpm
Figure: 2600rpm
